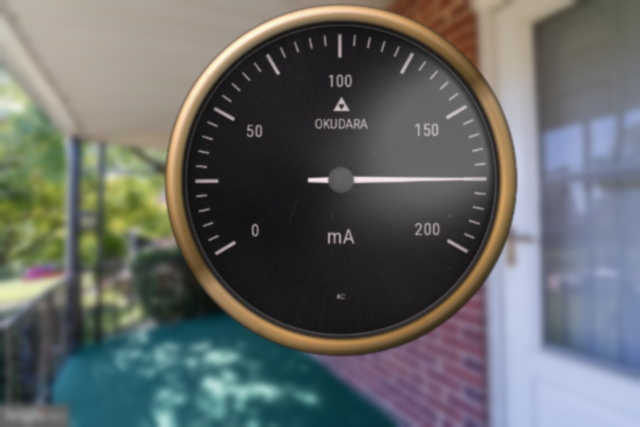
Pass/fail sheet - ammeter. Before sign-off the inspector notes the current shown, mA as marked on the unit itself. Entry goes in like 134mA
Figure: 175mA
